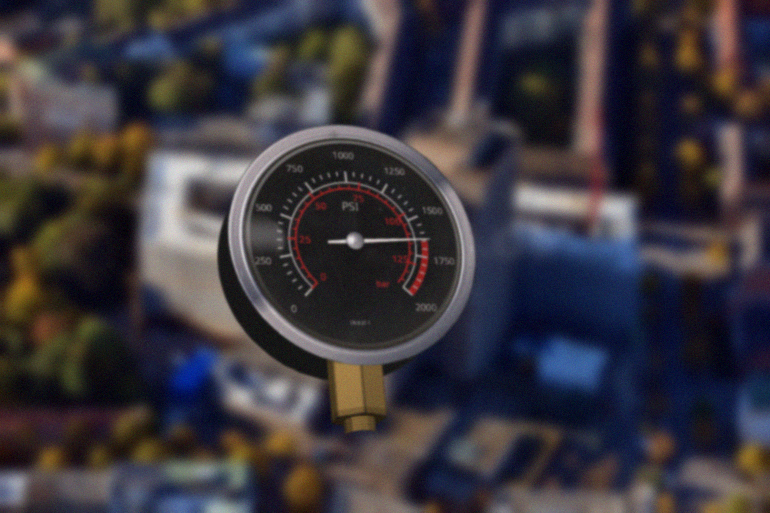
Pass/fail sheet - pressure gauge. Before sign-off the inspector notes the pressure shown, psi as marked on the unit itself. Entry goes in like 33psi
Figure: 1650psi
